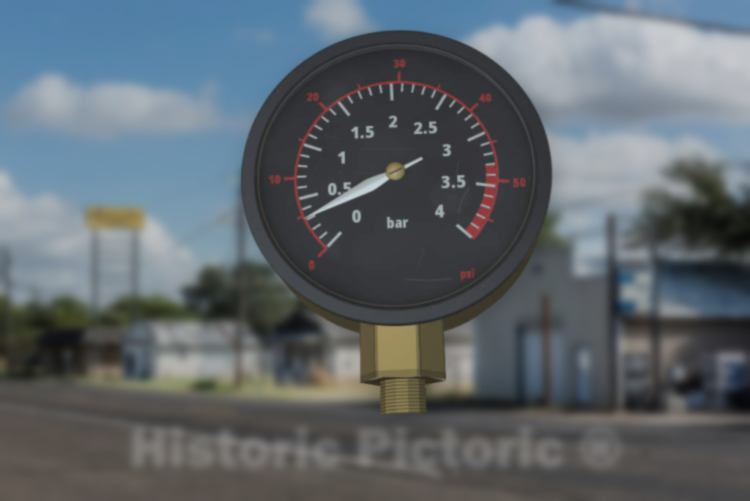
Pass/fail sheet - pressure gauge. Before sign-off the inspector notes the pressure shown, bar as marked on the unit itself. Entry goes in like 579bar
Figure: 0.3bar
